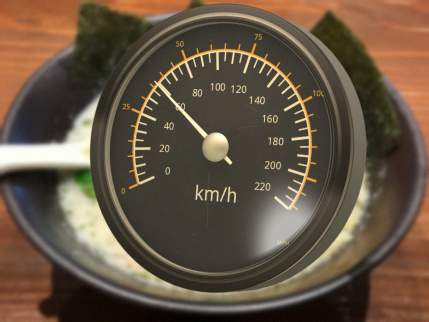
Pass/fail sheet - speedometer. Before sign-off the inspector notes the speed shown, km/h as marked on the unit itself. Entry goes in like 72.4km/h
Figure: 60km/h
